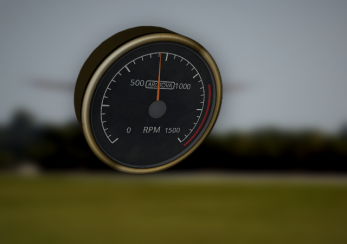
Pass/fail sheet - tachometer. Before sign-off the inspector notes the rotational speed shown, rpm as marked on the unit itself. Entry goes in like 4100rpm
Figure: 700rpm
